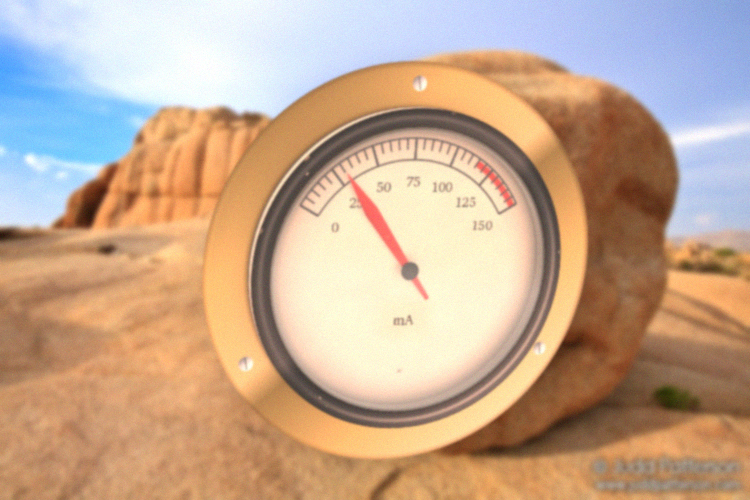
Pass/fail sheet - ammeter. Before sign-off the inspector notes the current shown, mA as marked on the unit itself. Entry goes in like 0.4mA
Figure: 30mA
